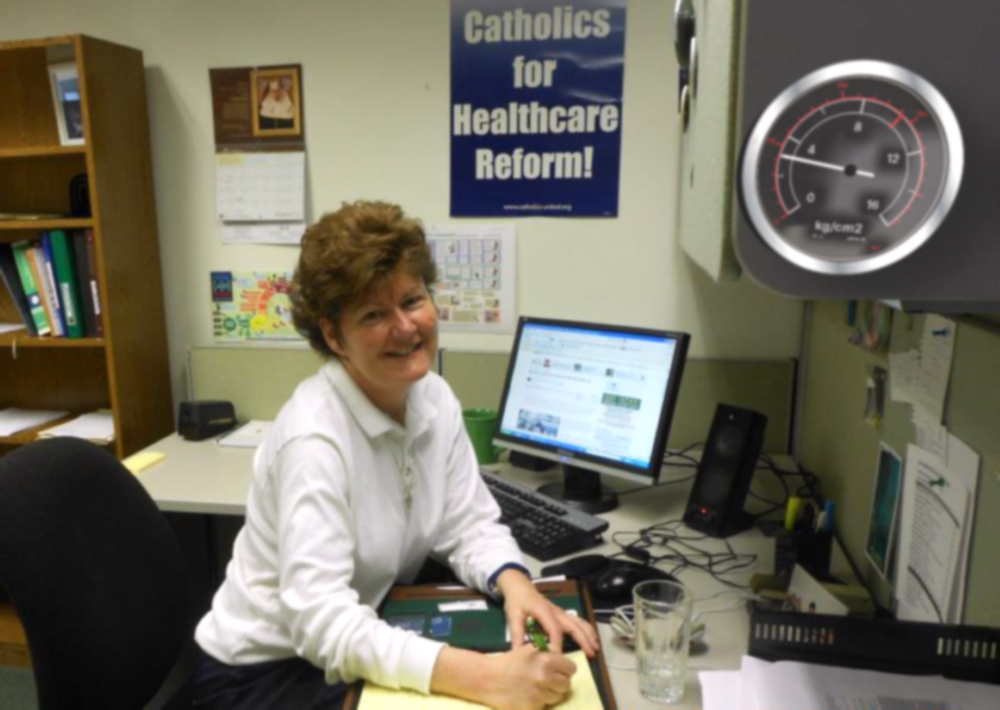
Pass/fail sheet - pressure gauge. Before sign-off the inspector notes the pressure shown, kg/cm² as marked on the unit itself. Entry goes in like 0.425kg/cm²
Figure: 3kg/cm²
